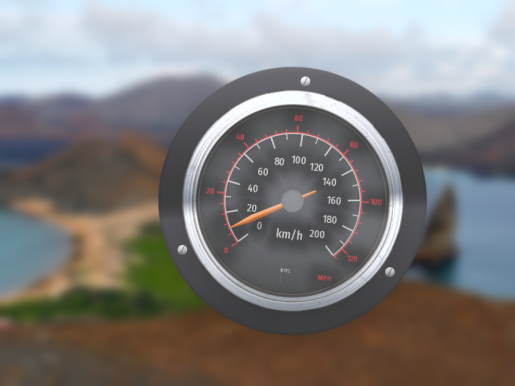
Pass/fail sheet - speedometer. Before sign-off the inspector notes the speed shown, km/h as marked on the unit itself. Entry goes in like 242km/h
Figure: 10km/h
